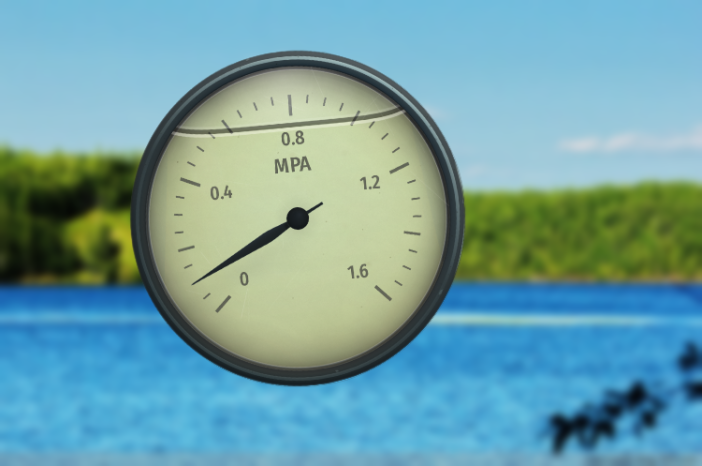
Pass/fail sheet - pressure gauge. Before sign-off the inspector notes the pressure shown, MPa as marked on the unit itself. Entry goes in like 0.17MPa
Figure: 0.1MPa
